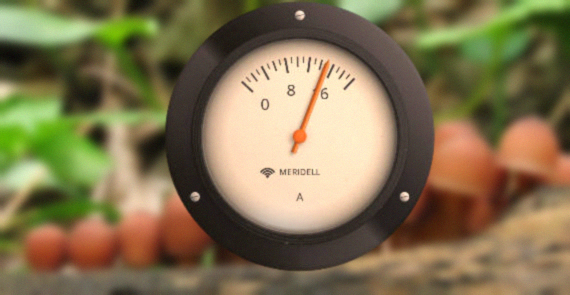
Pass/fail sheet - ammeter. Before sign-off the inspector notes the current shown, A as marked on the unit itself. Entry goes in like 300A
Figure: 15A
